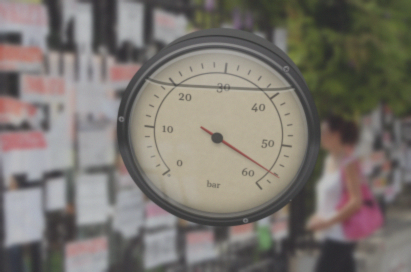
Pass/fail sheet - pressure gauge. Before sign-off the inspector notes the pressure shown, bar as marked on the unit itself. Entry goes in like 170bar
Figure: 56bar
